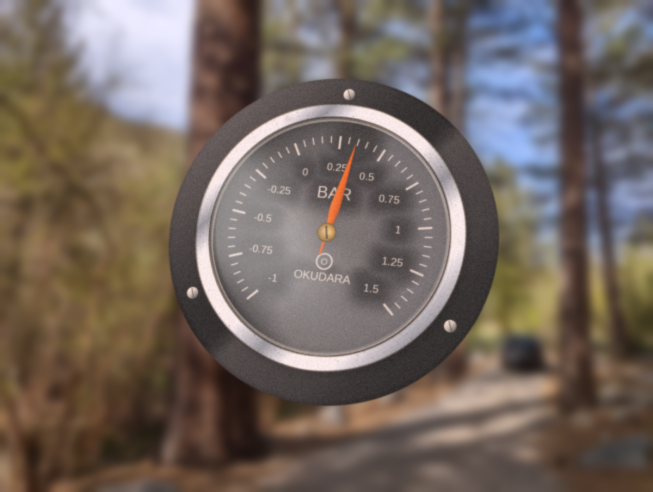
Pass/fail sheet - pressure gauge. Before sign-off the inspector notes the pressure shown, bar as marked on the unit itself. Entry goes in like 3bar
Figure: 0.35bar
